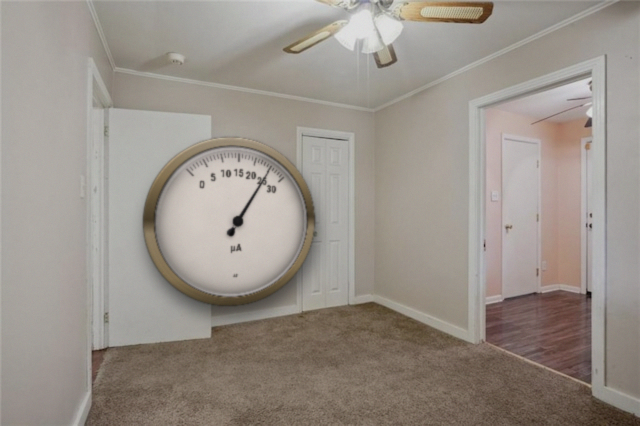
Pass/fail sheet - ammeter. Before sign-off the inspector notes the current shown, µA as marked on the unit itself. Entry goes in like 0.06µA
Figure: 25µA
